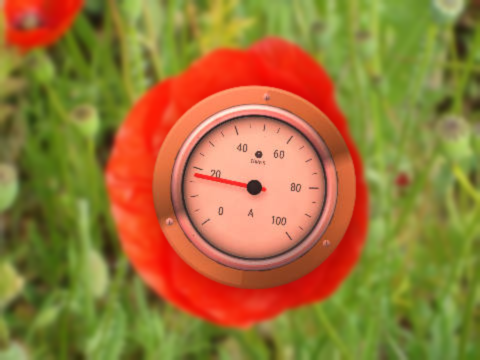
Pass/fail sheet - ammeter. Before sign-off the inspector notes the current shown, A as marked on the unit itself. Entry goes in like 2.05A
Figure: 17.5A
